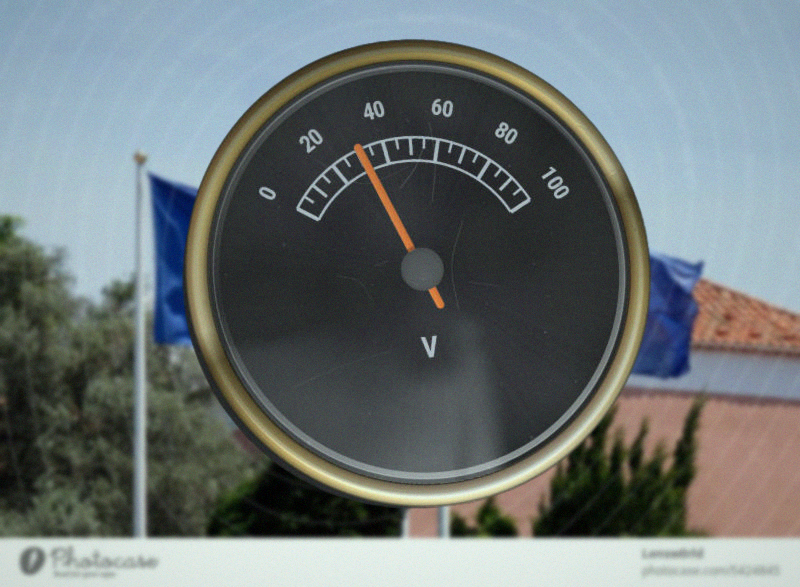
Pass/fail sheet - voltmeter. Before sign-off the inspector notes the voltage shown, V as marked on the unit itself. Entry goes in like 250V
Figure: 30V
